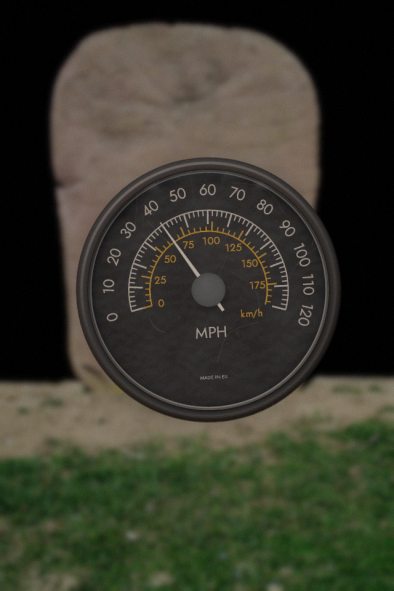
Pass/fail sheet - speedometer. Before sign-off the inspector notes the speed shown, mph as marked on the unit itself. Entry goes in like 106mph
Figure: 40mph
